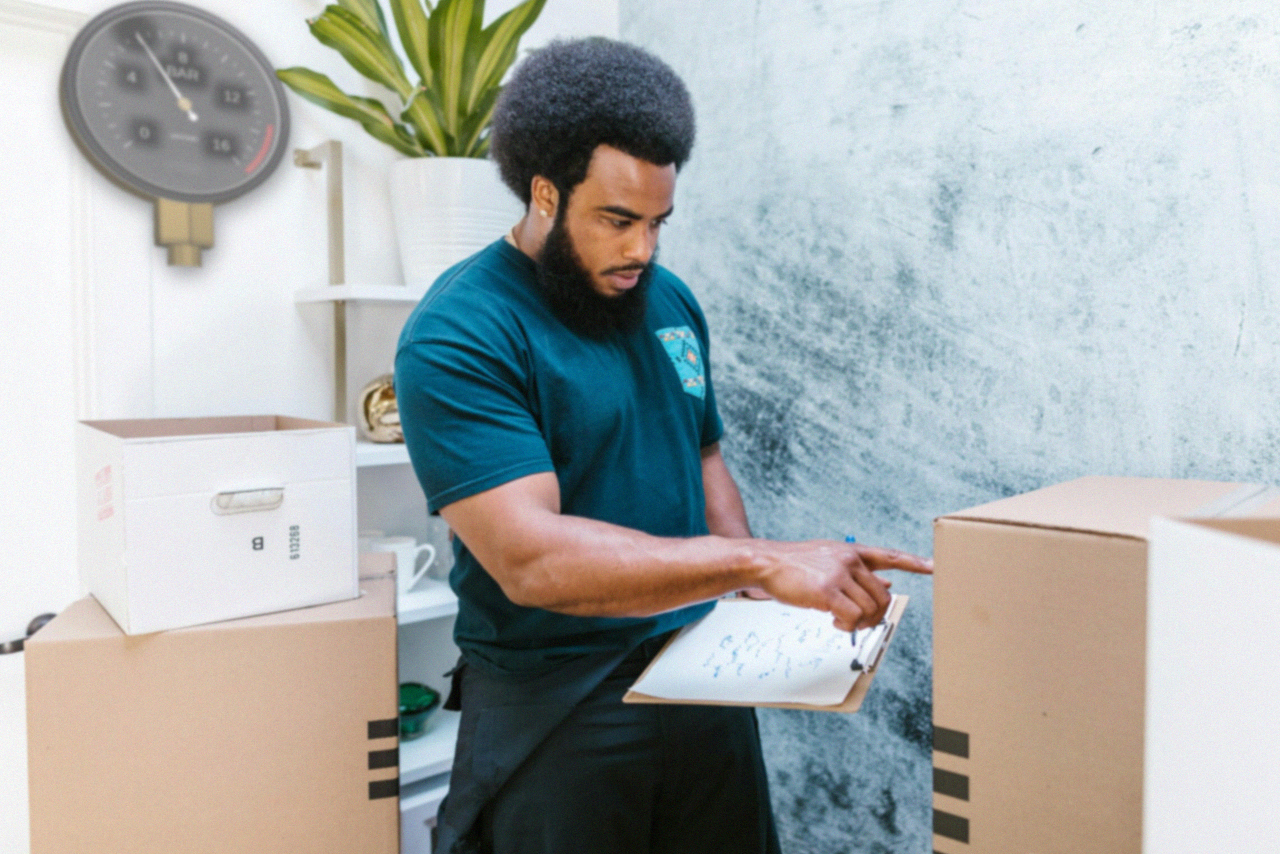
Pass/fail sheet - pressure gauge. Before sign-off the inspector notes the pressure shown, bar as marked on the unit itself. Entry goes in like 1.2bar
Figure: 6bar
